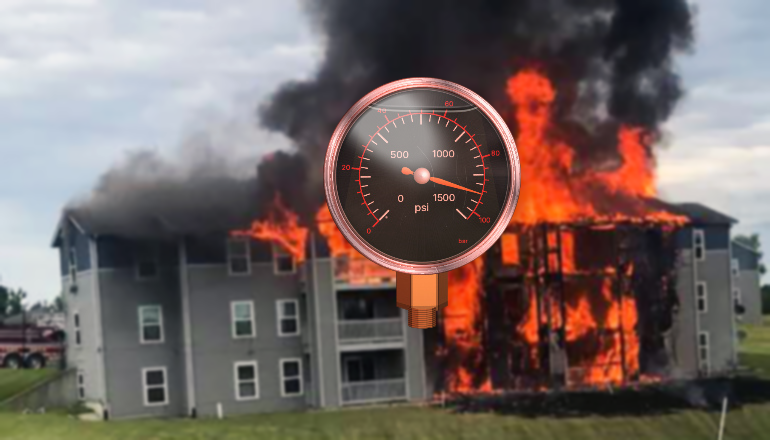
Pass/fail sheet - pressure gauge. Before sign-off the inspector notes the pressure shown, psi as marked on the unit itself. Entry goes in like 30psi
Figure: 1350psi
